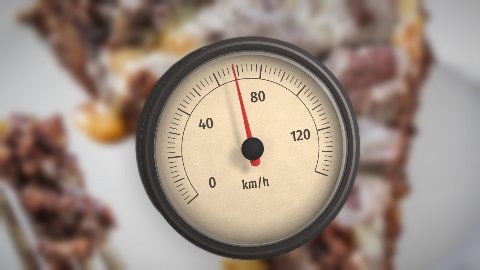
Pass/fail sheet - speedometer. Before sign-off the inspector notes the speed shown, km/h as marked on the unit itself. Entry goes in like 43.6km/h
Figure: 68km/h
